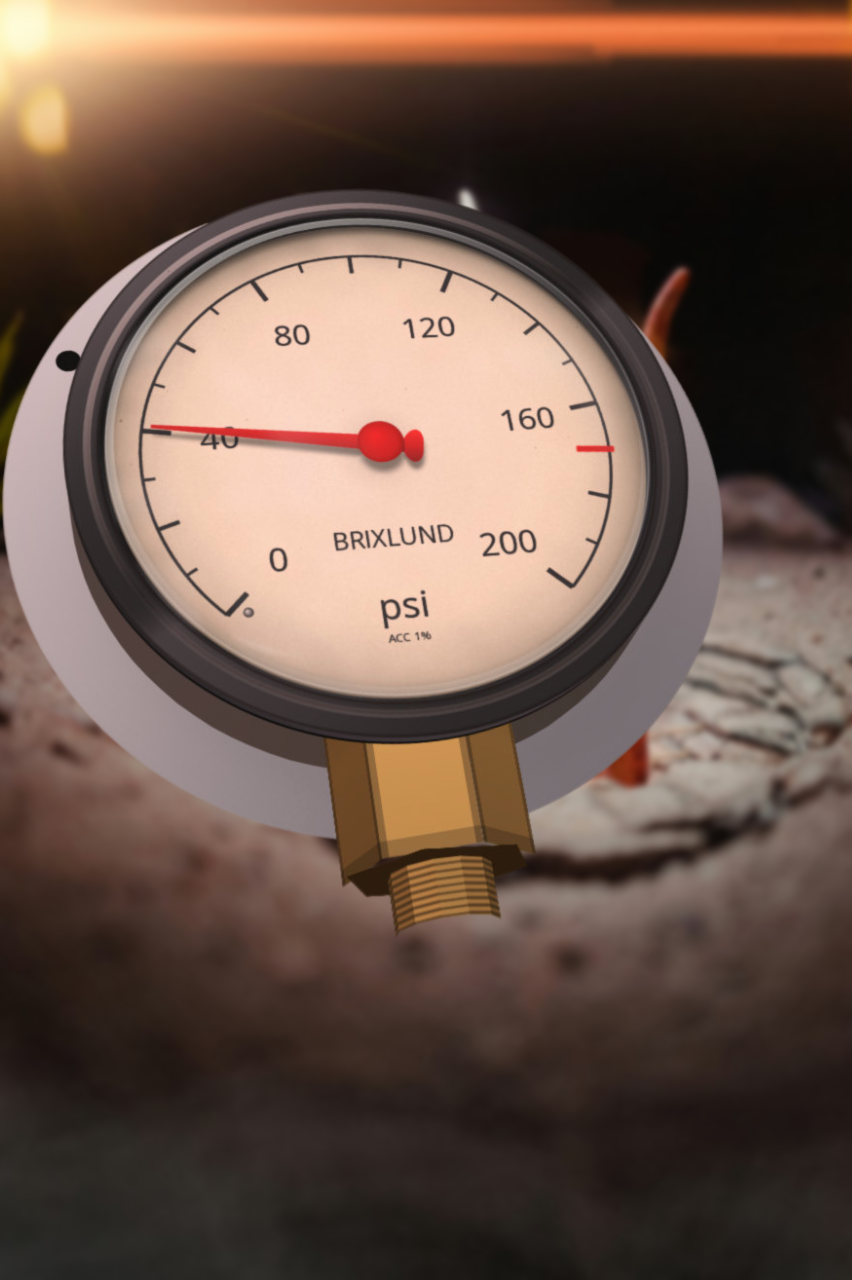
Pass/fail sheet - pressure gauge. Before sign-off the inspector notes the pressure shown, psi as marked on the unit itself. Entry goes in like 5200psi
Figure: 40psi
